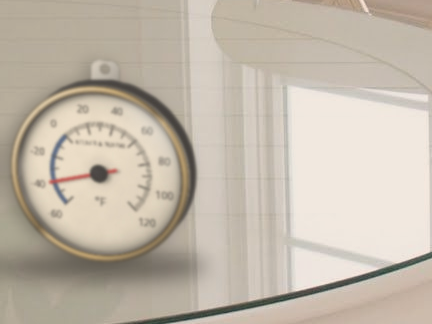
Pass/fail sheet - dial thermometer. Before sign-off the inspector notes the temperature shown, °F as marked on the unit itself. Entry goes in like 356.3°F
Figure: -40°F
